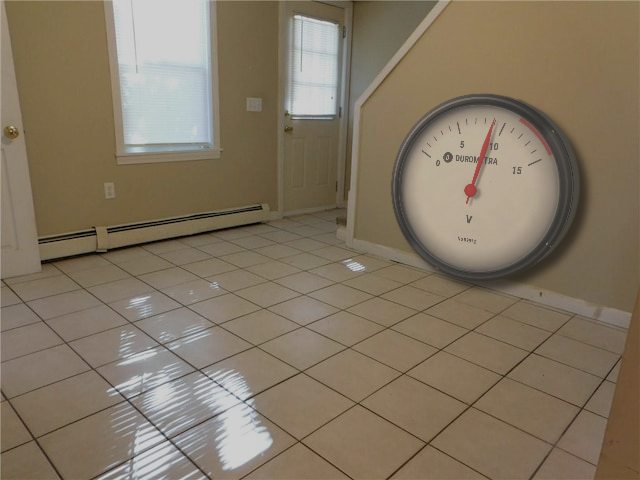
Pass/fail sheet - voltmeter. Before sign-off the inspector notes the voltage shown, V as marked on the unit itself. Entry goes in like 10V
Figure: 9V
